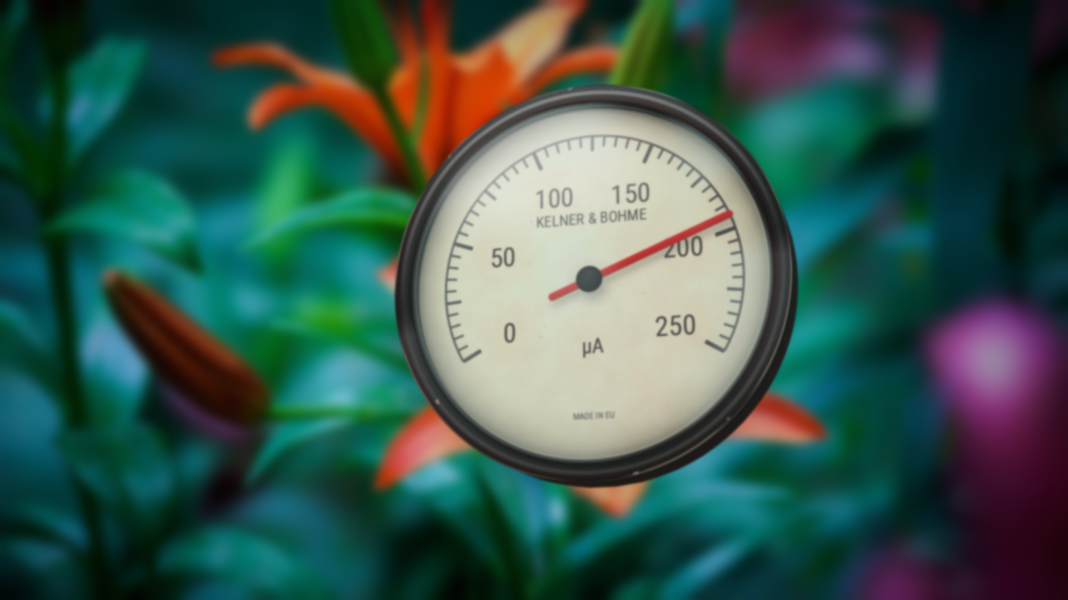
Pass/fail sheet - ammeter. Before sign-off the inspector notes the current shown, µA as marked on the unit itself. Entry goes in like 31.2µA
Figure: 195µA
